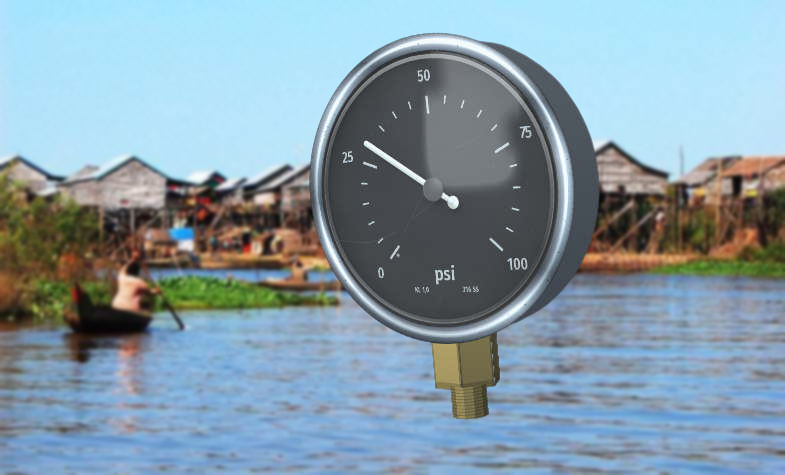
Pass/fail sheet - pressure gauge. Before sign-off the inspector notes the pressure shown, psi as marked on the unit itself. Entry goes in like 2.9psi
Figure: 30psi
